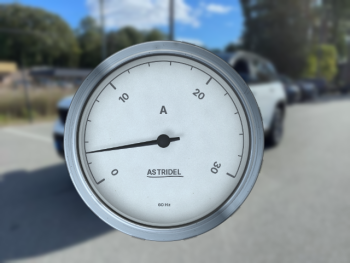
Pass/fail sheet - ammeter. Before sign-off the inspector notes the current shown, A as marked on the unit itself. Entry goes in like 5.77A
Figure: 3A
